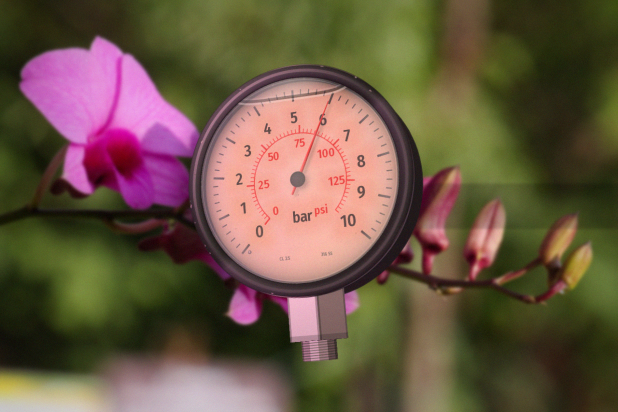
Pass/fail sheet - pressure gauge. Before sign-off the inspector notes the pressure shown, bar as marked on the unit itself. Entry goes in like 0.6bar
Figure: 6bar
